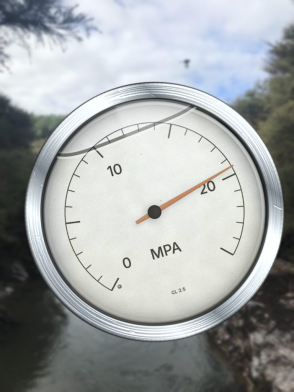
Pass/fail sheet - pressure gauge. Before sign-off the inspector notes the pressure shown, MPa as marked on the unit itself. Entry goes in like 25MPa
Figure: 19.5MPa
